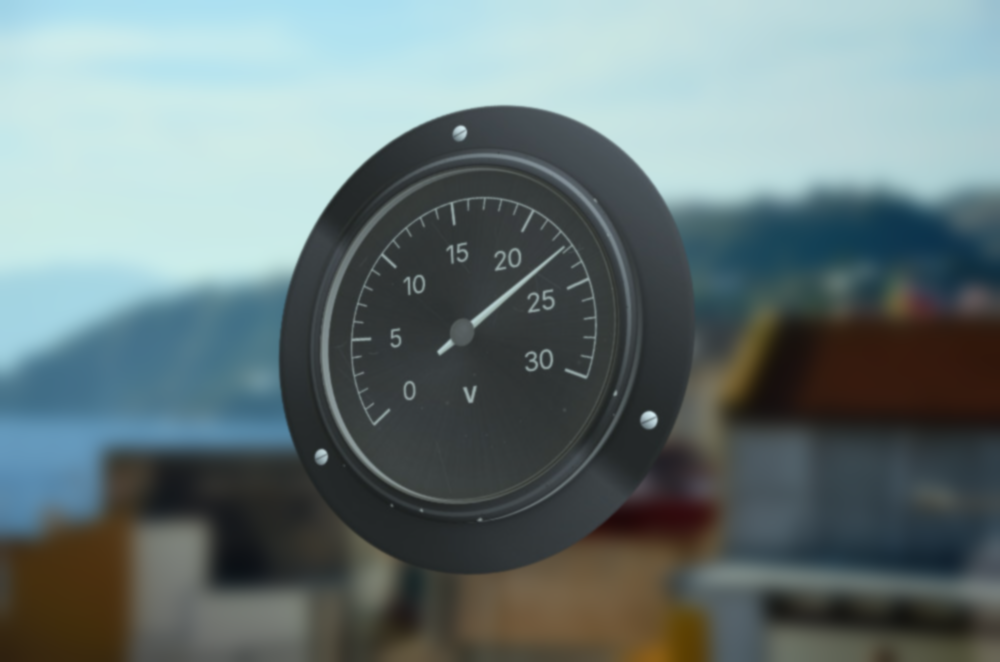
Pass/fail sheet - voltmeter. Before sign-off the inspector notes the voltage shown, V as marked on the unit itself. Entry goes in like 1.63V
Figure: 23V
